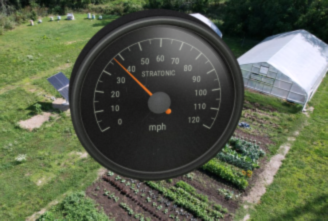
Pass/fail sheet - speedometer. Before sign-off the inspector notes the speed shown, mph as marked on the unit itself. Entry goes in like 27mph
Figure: 37.5mph
